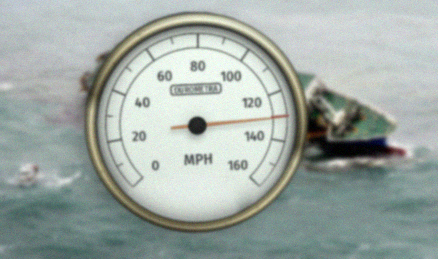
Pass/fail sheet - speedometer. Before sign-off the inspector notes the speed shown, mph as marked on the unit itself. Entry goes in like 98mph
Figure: 130mph
